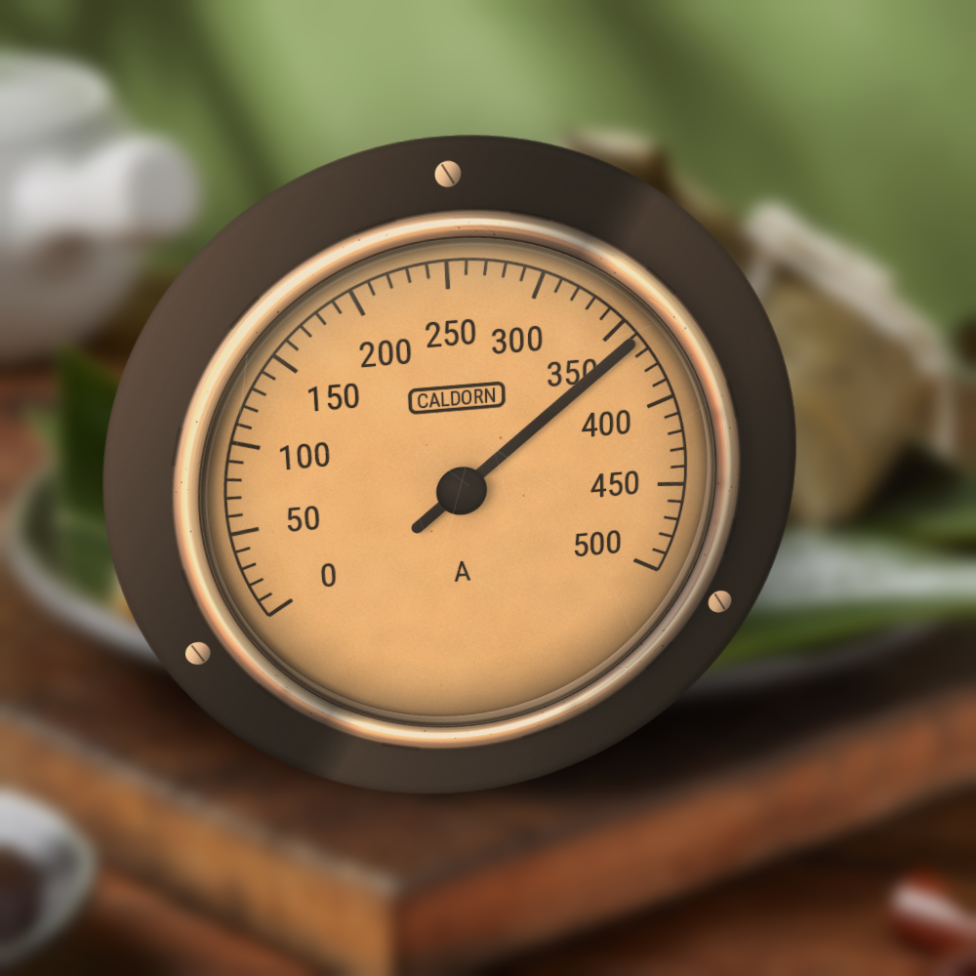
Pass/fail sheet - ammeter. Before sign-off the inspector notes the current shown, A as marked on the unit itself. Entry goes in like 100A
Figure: 360A
